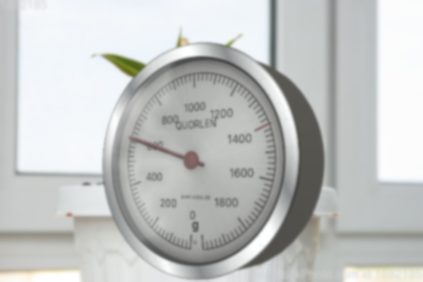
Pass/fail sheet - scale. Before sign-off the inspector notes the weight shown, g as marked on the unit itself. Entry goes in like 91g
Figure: 600g
